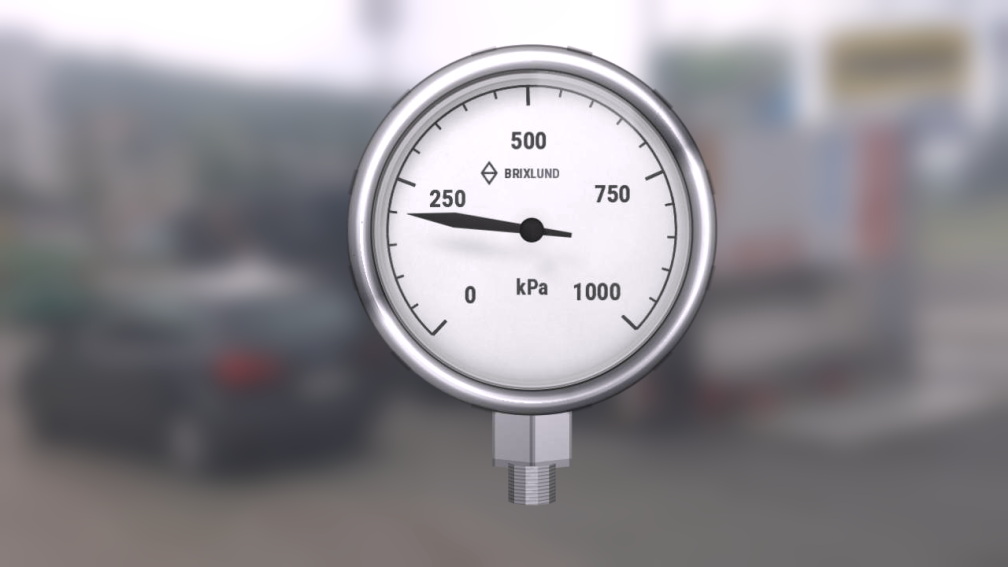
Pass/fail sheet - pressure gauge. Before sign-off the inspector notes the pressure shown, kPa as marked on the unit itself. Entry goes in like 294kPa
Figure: 200kPa
